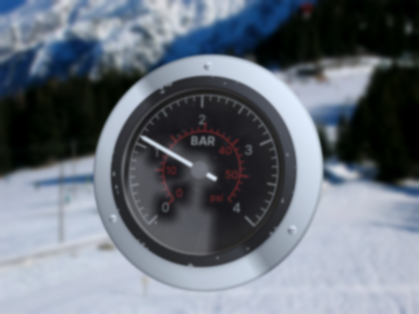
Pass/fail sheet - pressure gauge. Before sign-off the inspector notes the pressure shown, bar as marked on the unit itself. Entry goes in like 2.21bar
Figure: 1.1bar
